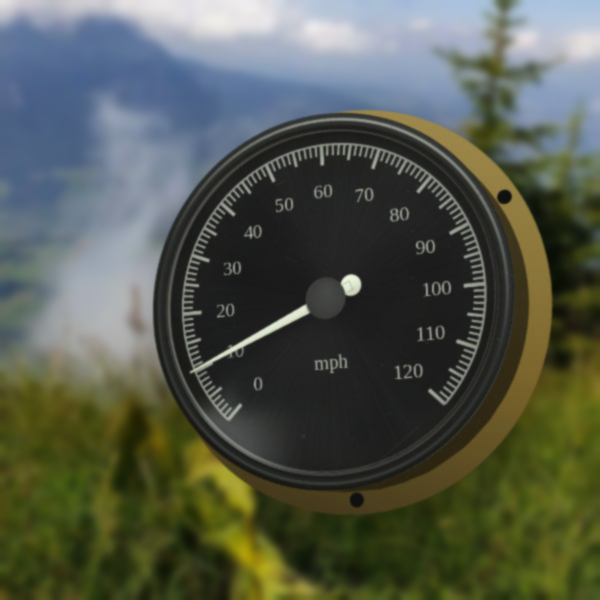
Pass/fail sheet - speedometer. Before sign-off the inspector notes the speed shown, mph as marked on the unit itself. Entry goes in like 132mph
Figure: 10mph
